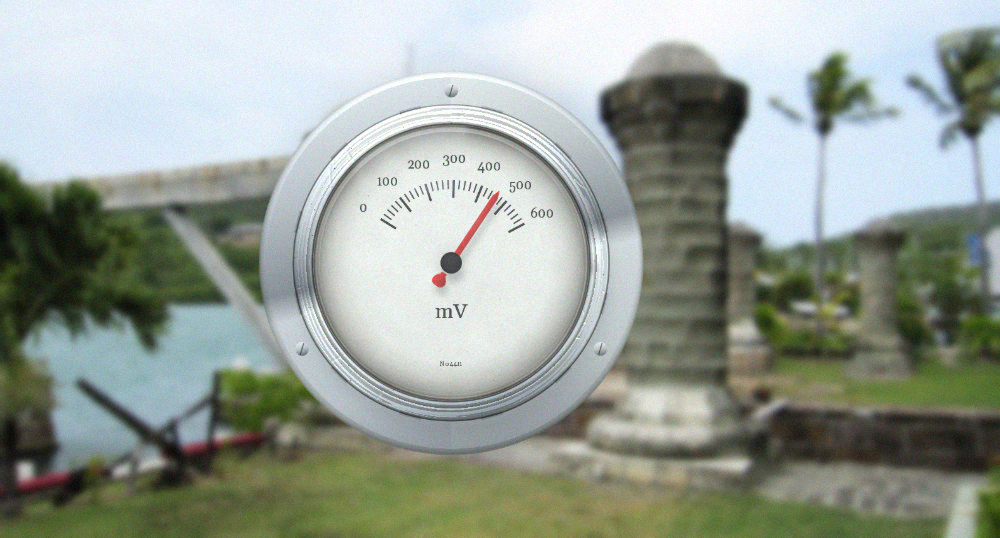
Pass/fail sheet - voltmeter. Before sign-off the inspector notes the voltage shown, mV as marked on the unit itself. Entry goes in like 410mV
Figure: 460mV
